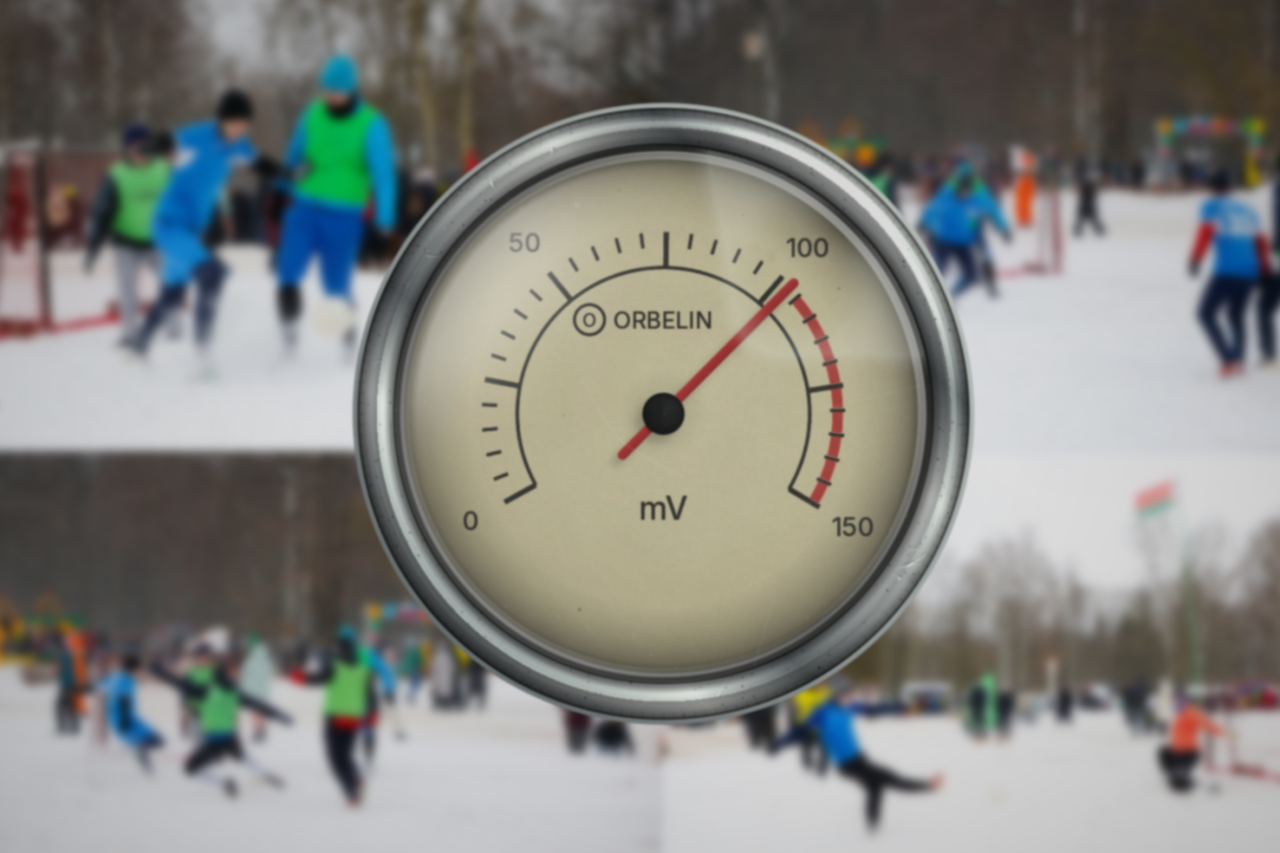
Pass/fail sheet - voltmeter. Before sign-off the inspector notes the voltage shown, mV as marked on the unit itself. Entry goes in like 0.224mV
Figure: 102.5mV
